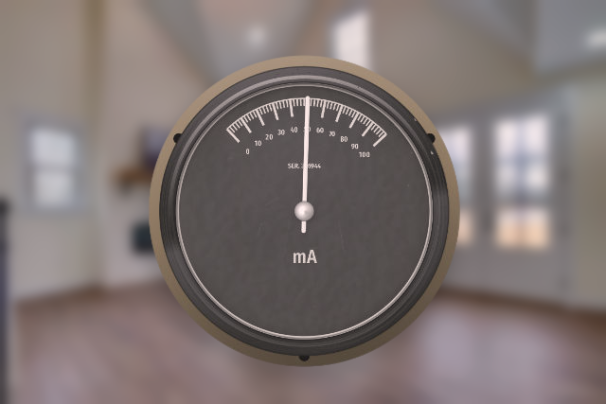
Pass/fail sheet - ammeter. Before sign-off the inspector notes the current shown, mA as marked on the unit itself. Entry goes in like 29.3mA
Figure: 50mA
